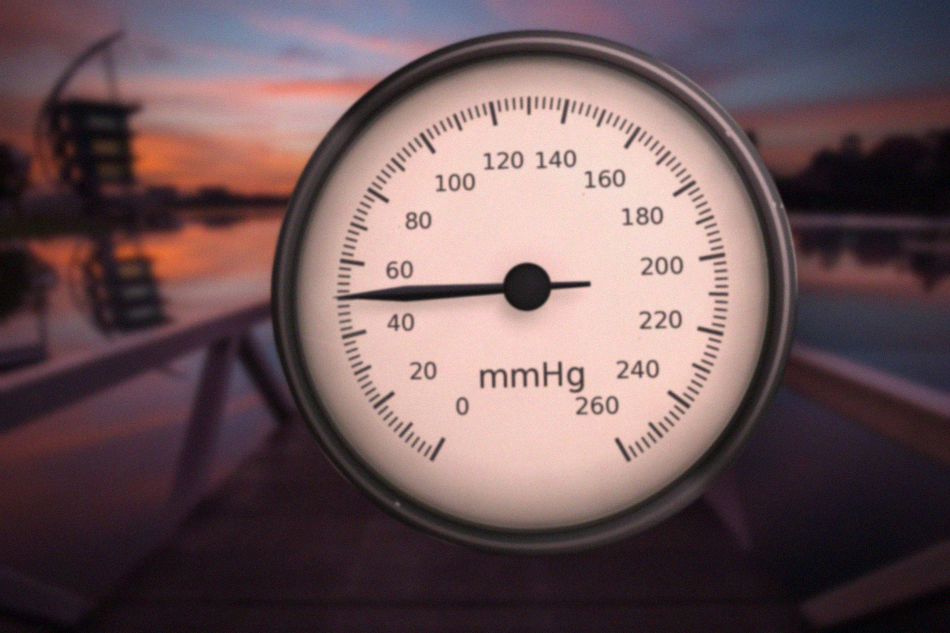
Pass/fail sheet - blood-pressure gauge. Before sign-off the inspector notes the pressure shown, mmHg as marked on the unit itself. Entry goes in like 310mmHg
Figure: 50mmHg
